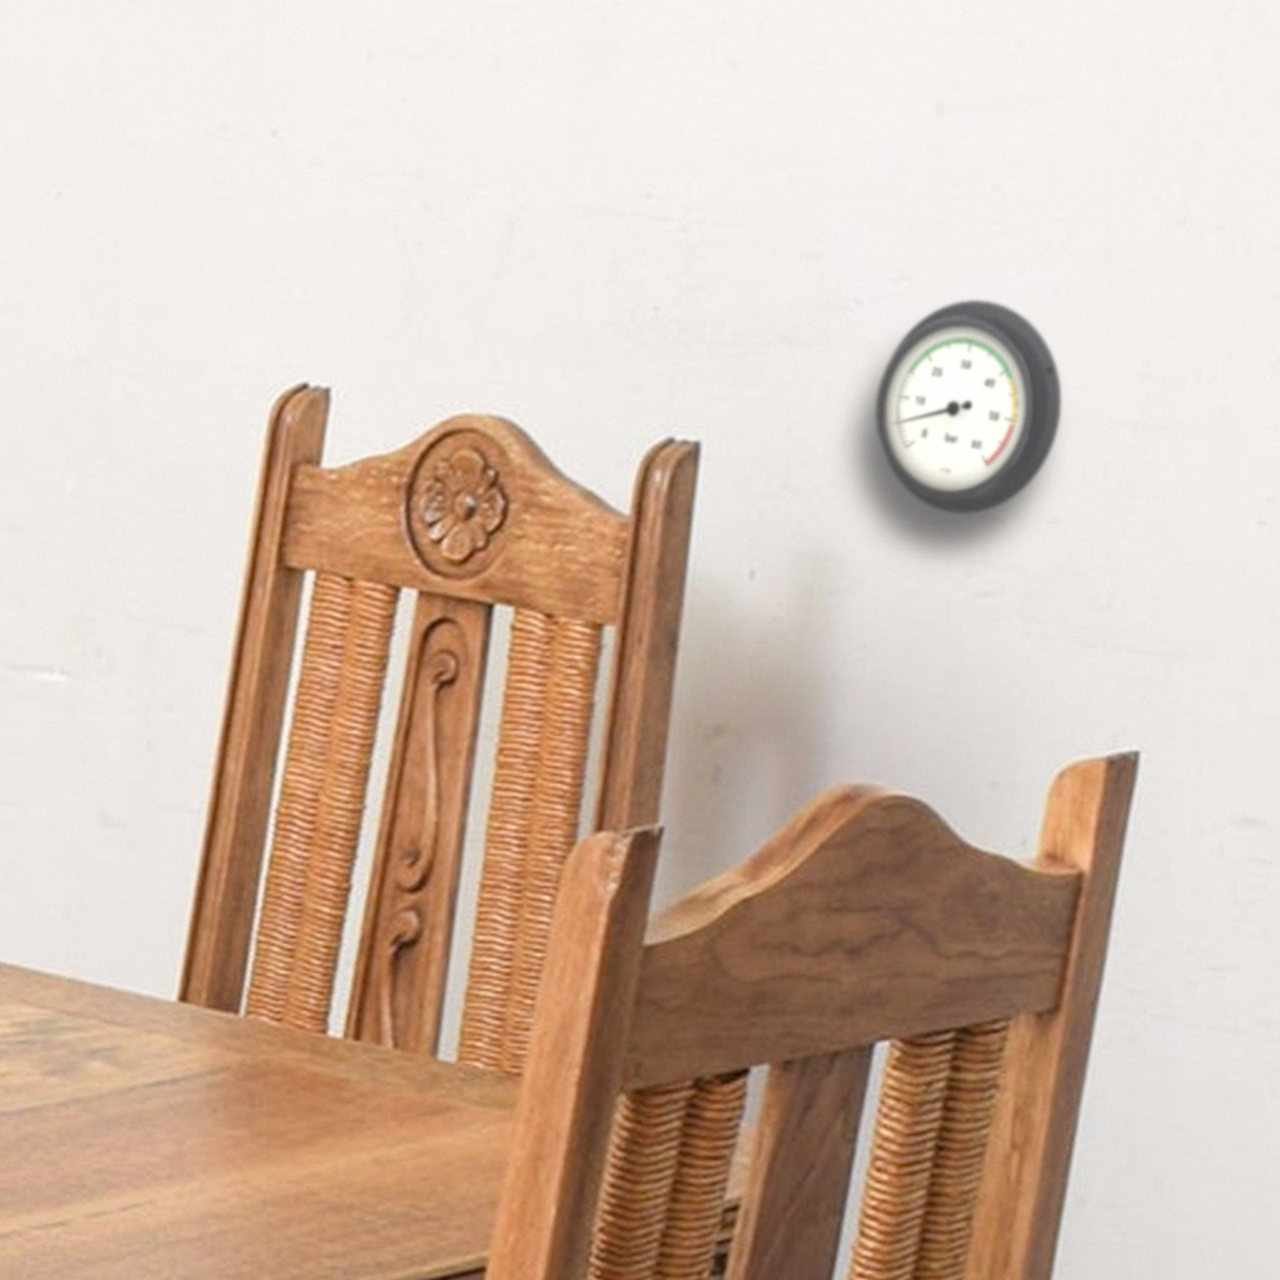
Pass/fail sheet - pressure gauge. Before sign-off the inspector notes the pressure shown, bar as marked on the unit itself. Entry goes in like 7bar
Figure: 5bar
